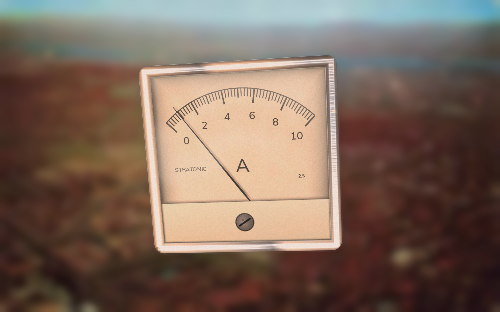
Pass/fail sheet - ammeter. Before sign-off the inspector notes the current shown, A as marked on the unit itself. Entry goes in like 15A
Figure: 1A
